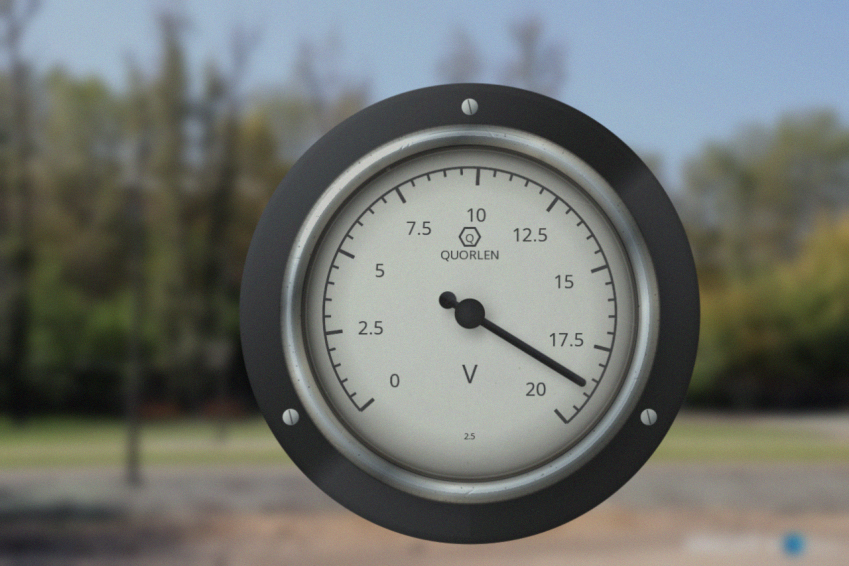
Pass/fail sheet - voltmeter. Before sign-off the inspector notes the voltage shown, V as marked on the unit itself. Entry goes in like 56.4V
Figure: 18.75V
